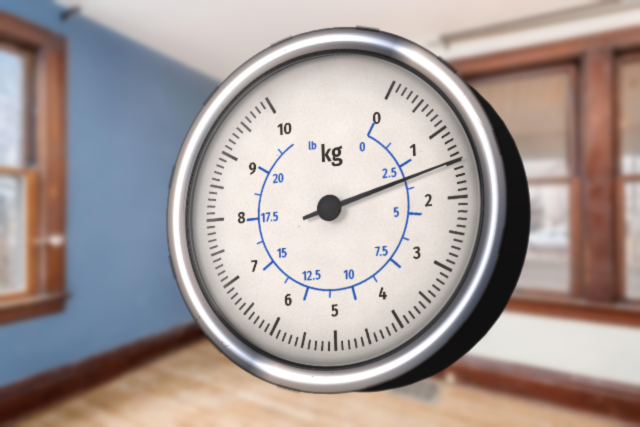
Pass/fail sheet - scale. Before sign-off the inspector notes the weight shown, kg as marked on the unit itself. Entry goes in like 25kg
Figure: 1.5kg
